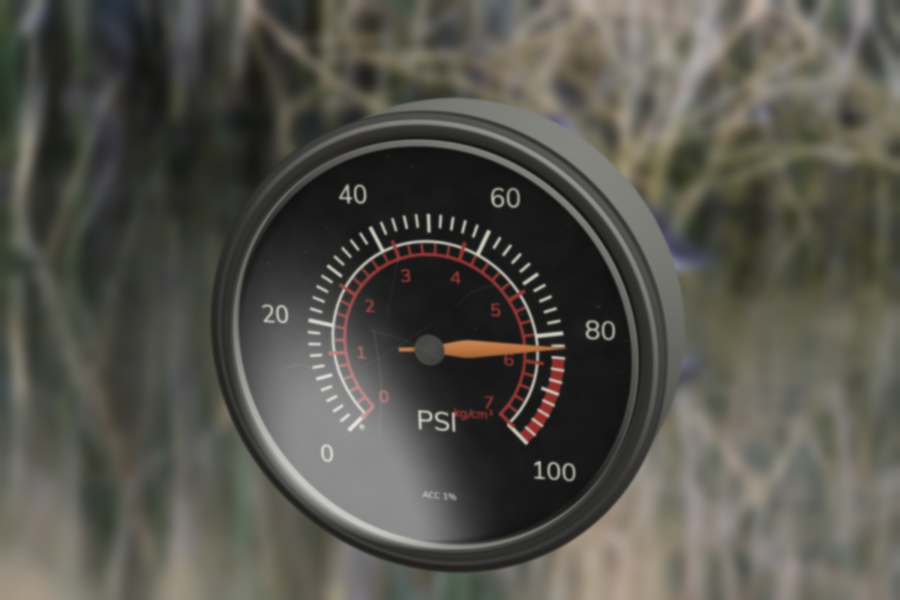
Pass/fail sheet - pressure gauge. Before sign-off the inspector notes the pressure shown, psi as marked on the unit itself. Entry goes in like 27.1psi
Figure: 82psi
